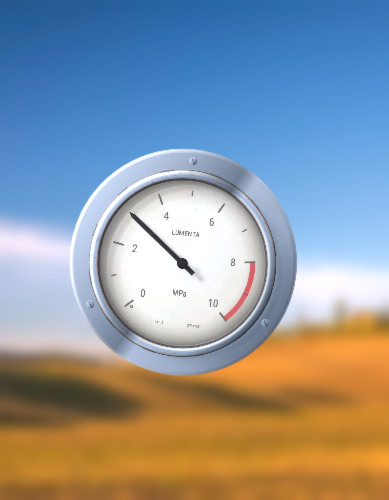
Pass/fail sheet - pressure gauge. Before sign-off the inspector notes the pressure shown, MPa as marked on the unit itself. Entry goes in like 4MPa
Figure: 3MPa
